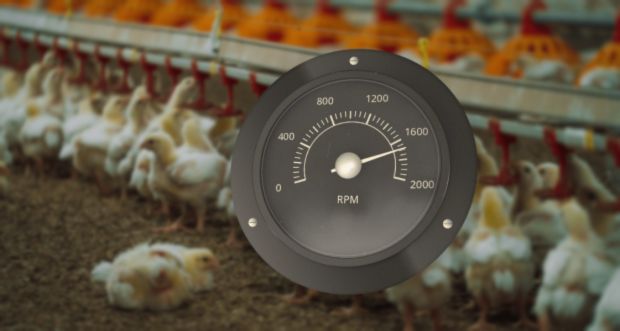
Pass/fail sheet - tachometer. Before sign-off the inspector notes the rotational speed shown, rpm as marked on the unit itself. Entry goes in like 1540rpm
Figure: 1700rpm
